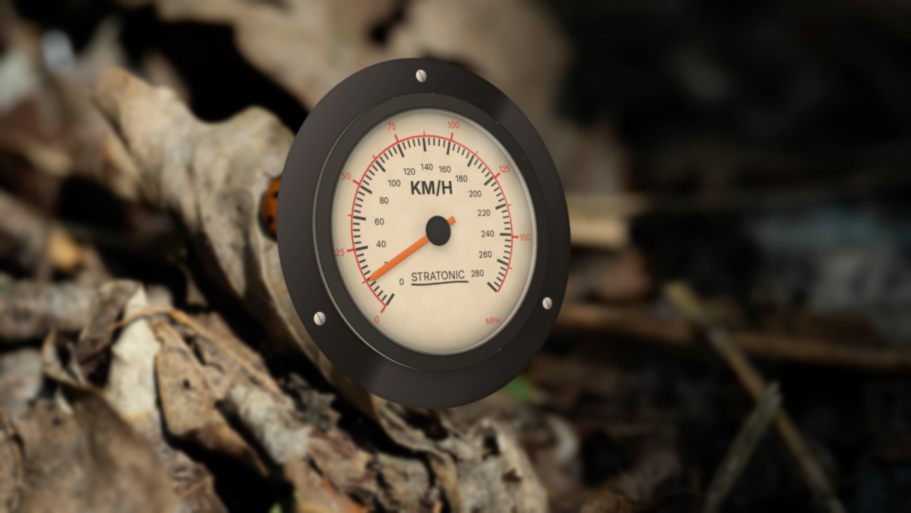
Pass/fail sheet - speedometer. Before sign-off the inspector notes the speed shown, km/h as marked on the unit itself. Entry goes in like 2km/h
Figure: 20km/h
